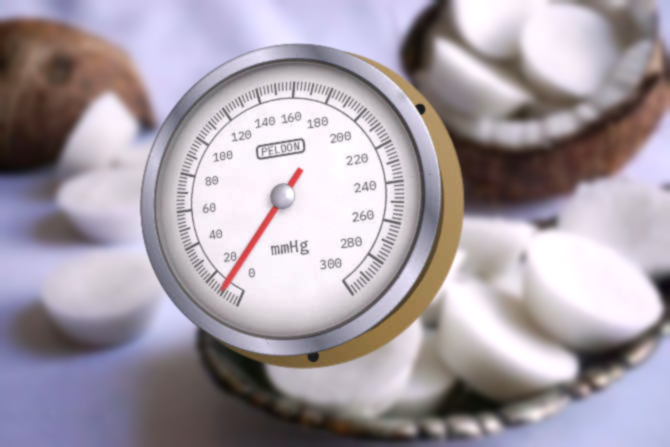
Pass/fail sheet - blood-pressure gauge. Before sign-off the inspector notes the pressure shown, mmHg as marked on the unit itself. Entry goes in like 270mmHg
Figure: 10mmHg
